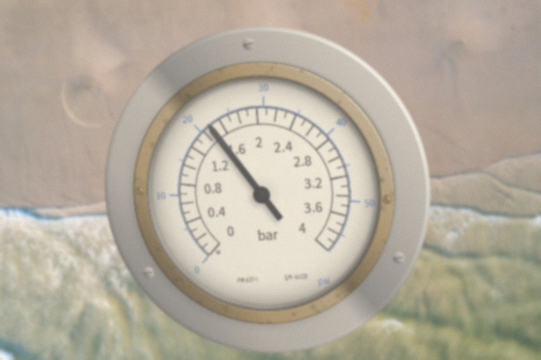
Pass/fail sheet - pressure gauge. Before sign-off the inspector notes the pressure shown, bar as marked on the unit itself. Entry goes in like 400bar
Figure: 1.5bar
